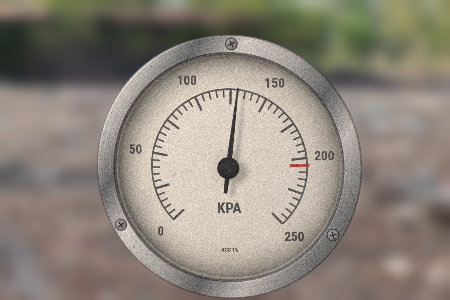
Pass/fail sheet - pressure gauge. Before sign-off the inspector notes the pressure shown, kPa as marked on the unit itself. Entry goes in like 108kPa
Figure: 130kPa
